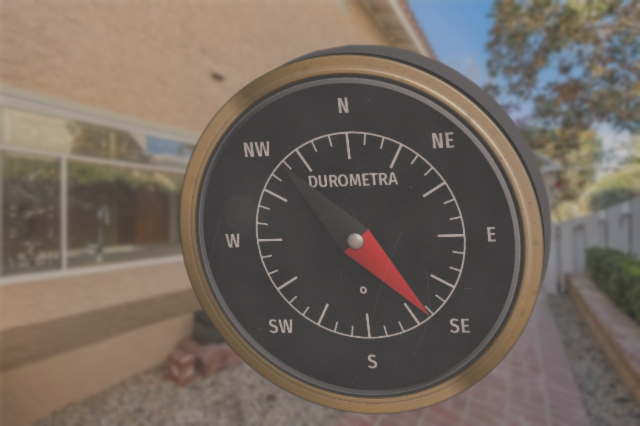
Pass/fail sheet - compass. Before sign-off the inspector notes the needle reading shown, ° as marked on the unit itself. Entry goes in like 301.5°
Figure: 140°
